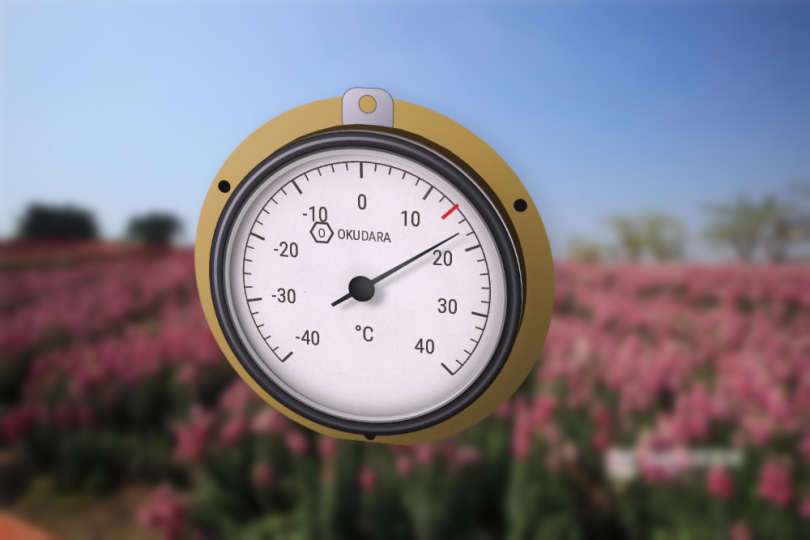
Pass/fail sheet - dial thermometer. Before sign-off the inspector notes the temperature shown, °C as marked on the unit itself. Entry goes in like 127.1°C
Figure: 17°C
